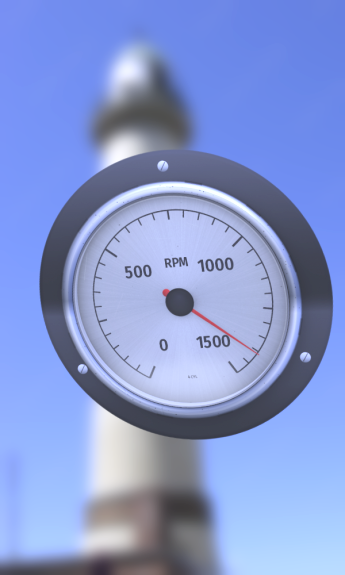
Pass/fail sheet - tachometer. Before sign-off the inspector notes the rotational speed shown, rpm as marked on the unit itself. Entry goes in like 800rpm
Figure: 1400rpm
